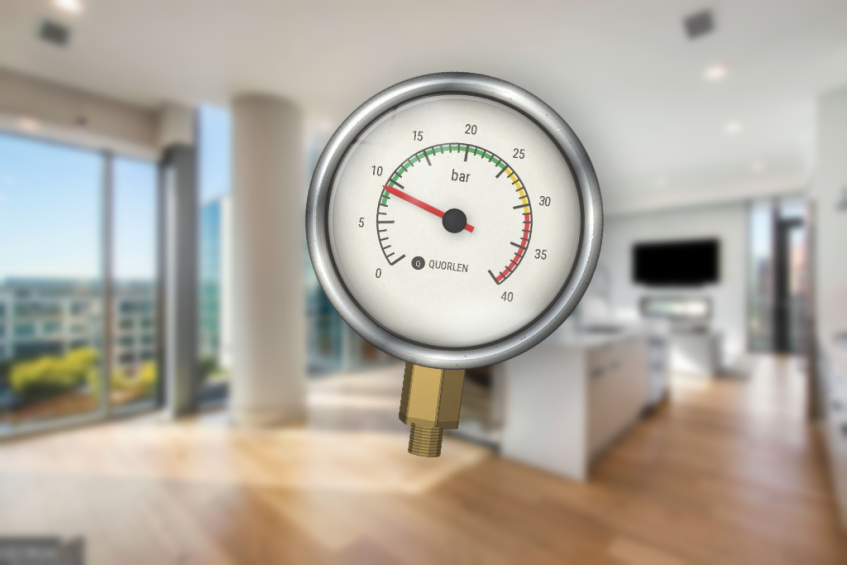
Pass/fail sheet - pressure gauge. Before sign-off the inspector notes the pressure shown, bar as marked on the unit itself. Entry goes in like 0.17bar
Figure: 9bar
